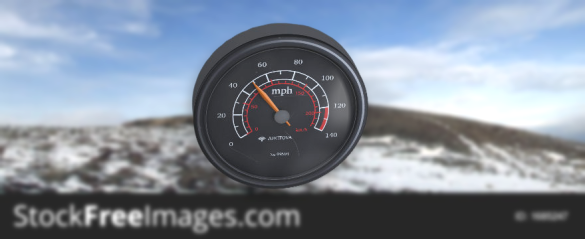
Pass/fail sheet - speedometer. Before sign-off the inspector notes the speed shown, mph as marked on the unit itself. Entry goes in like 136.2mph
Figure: 50mph
